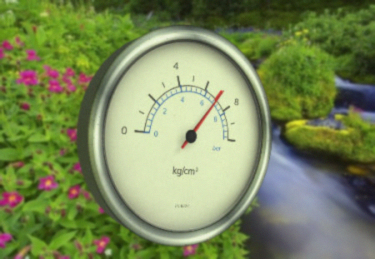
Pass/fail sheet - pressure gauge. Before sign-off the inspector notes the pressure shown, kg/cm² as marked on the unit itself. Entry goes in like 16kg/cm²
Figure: 7kg/cm²
